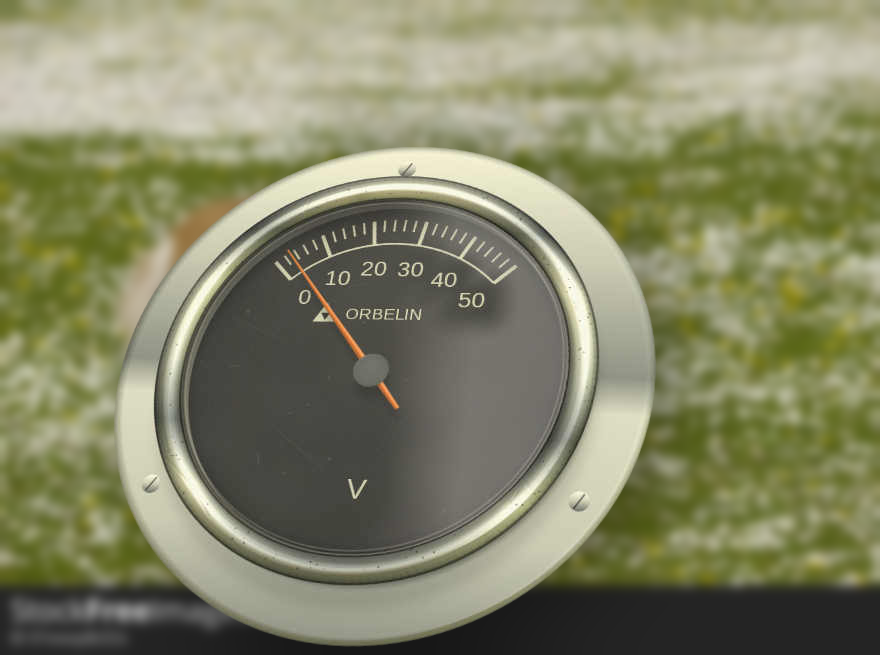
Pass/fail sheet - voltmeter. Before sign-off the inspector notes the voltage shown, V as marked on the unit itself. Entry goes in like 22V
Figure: 3V
